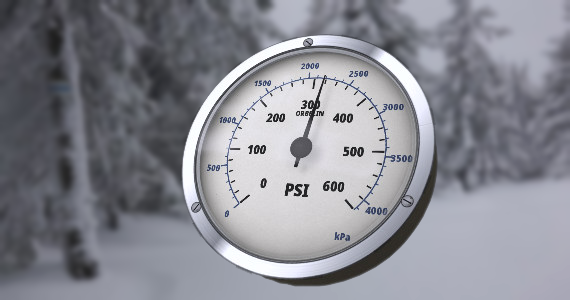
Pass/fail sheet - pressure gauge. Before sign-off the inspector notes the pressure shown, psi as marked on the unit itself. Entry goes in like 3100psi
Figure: 320psi
